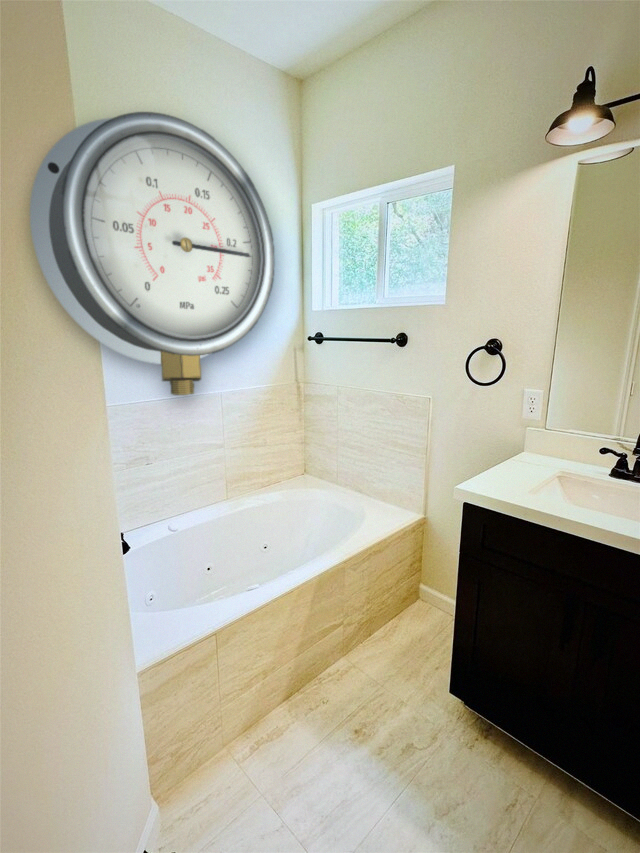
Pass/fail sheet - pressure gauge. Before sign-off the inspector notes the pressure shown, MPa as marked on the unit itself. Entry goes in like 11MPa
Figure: 0.21MPa
